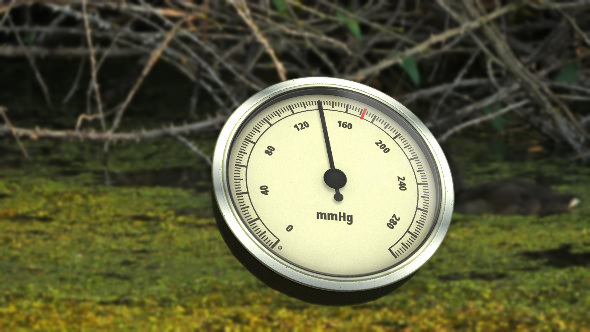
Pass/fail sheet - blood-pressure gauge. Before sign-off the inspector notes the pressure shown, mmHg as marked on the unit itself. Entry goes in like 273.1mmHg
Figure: 140mmHg
